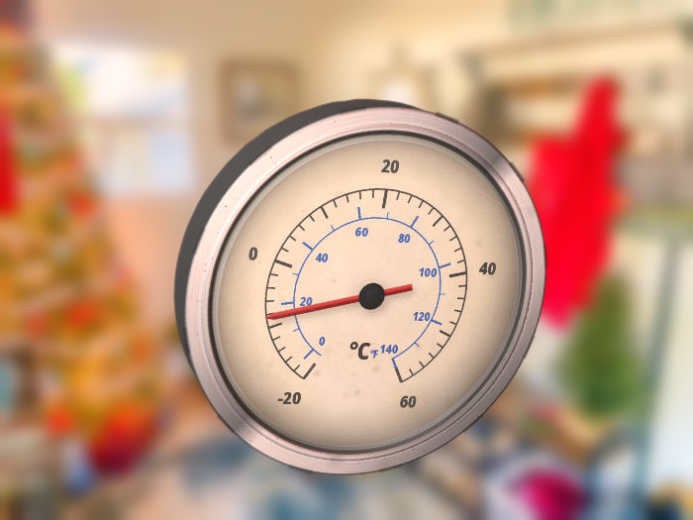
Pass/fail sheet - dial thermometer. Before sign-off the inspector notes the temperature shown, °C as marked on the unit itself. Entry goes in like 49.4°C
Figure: -8°C
